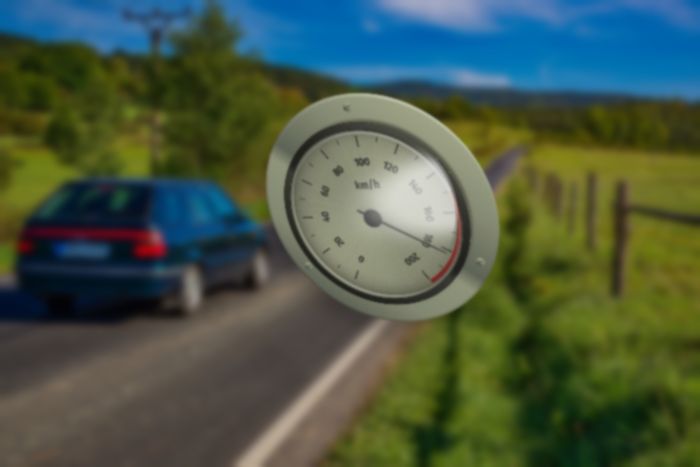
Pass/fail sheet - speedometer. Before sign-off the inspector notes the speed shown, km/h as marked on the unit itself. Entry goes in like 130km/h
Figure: 180km/h
